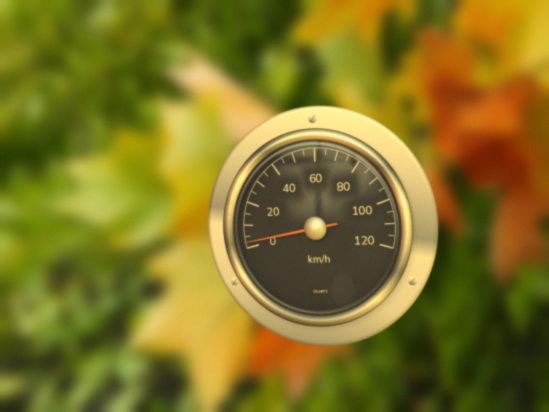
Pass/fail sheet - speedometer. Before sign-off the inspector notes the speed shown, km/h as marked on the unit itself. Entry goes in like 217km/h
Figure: 2.5km/h
